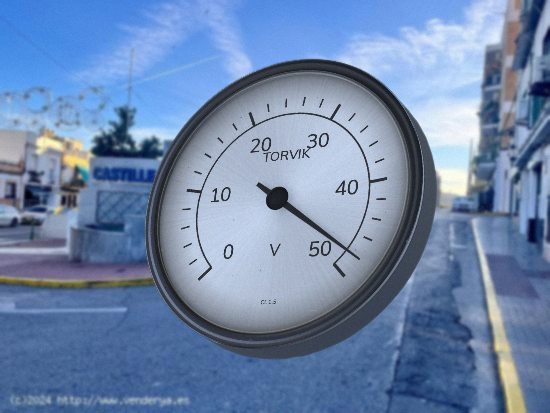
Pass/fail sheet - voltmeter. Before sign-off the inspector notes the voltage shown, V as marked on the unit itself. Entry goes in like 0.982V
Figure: 48V
